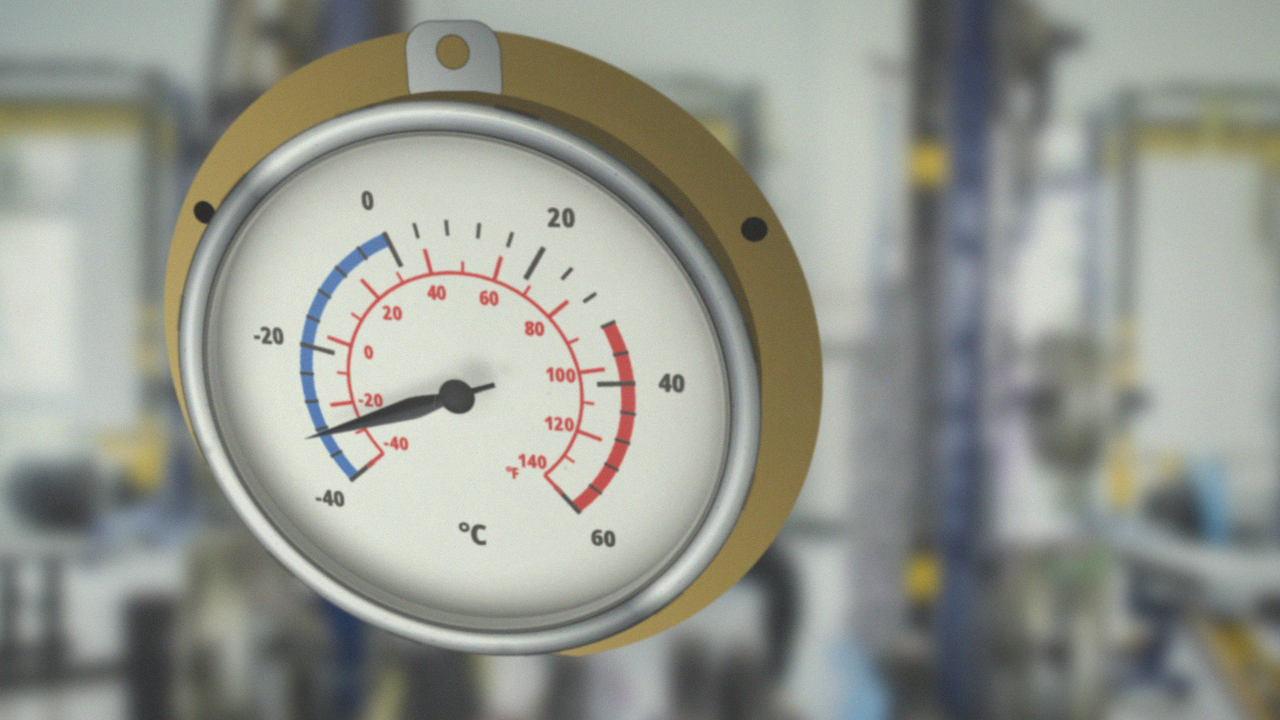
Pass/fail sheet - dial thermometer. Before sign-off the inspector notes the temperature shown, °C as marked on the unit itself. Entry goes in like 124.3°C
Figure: -32°C
